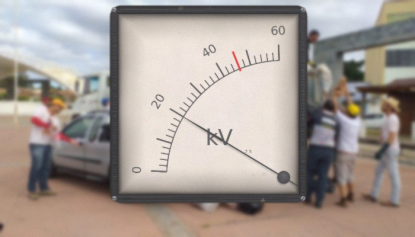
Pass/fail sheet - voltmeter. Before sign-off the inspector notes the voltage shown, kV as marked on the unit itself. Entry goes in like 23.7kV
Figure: 20kV
